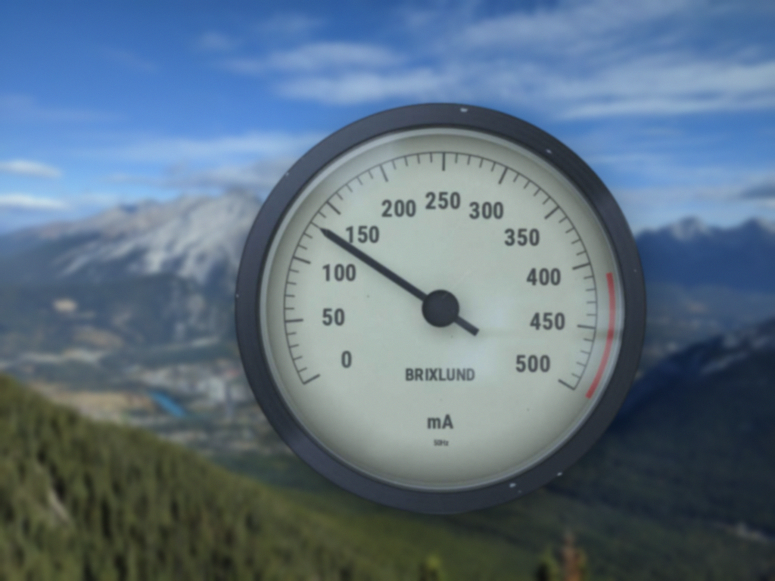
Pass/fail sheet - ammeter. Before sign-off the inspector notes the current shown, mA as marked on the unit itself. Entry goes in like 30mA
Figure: 130mA
